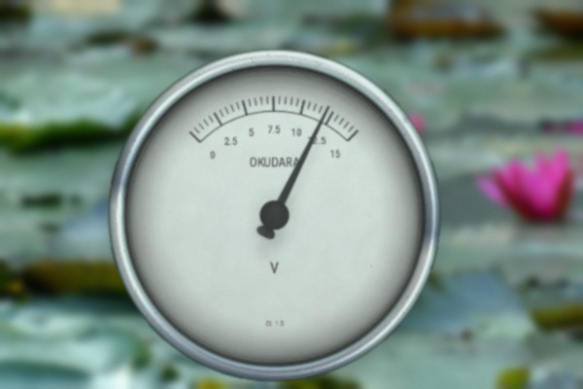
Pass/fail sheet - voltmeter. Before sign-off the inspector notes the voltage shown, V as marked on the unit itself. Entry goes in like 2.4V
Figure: 12V
